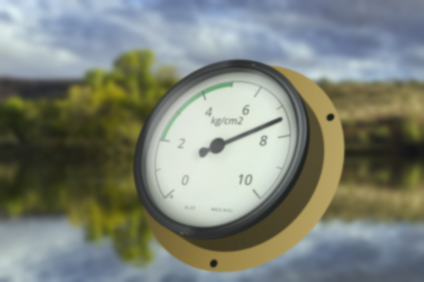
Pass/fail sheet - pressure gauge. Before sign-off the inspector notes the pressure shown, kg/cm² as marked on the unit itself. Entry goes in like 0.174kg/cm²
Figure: 7.5kg/cm²
